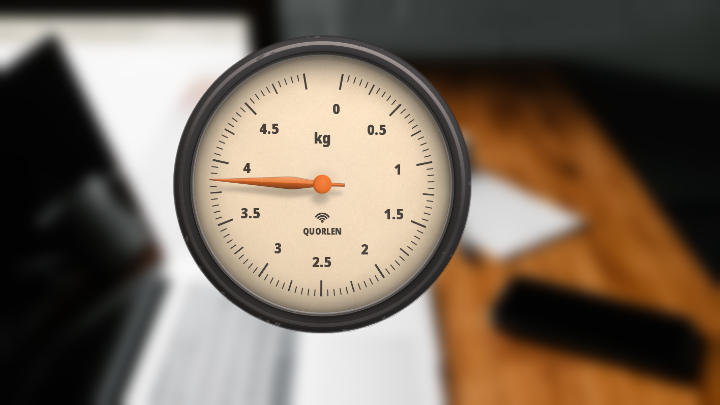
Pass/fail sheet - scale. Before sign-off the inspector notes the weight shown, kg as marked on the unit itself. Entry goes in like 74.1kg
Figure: 3.85kg
